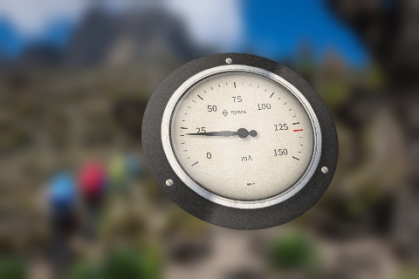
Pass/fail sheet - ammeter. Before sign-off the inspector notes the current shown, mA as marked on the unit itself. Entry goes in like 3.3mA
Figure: 20mA
